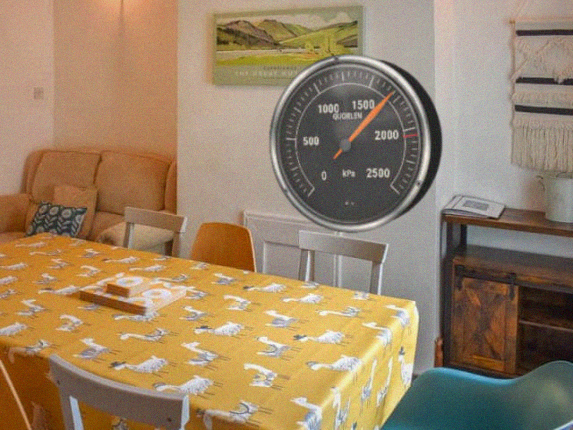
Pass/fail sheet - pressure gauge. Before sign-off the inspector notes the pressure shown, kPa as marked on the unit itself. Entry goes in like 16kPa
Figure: 1700kPa
